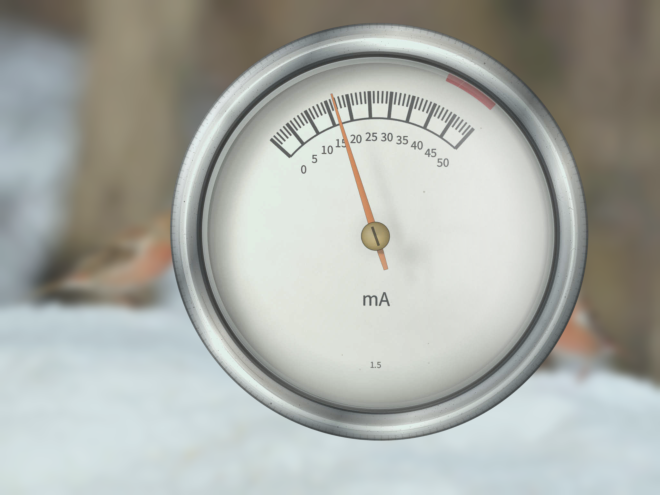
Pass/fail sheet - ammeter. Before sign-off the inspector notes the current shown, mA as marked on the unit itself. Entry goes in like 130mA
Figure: 17mA
